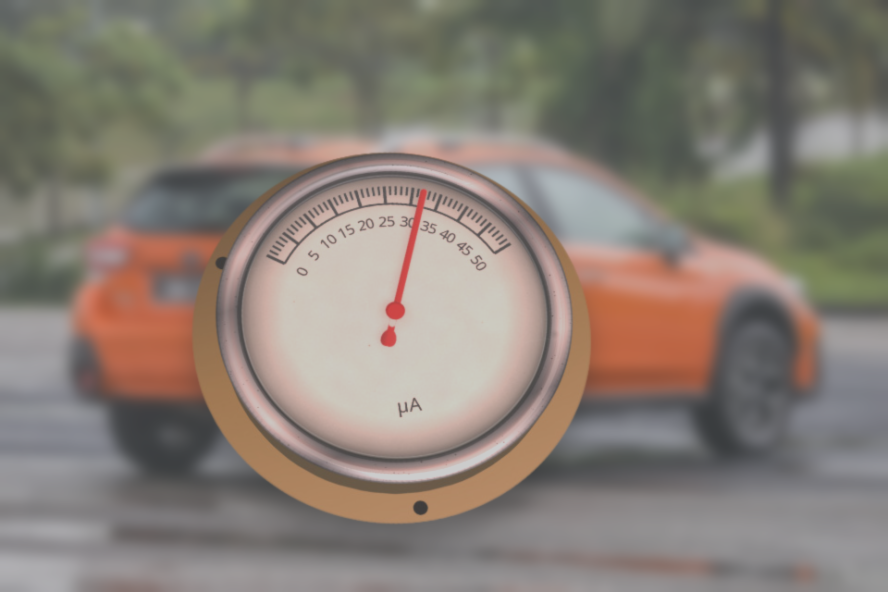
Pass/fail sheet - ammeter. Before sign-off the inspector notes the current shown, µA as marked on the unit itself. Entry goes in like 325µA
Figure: 32µA
